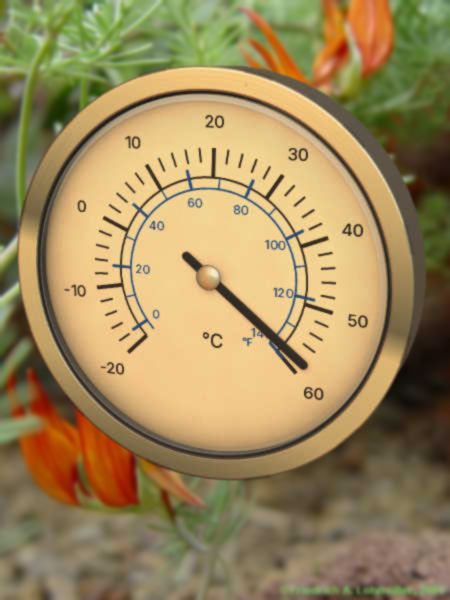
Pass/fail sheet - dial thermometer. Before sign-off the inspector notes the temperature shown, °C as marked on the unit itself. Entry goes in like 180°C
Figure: 58°C
